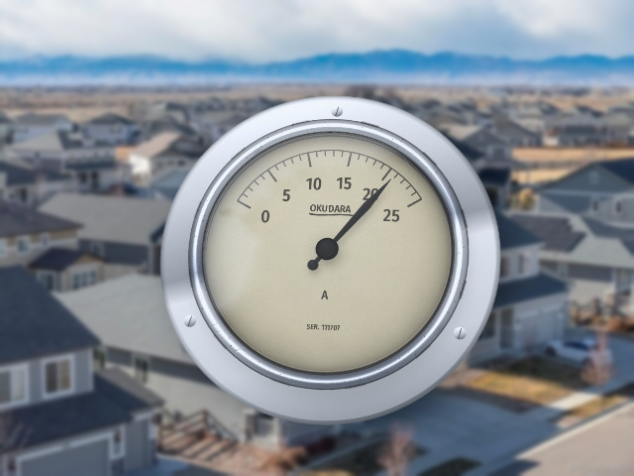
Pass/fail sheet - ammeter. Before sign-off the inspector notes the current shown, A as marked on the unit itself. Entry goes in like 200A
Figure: 21A
